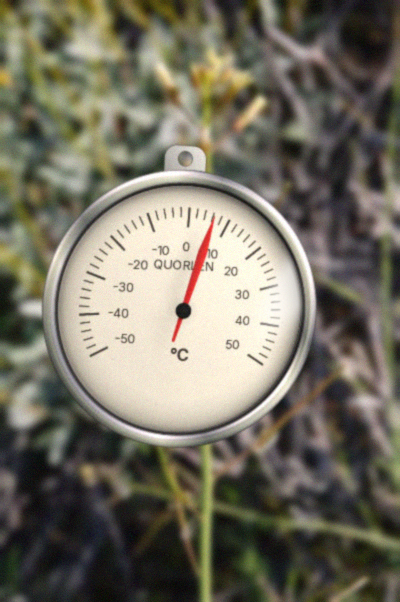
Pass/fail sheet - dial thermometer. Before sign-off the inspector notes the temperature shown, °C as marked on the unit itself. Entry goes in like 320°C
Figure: 6°C
